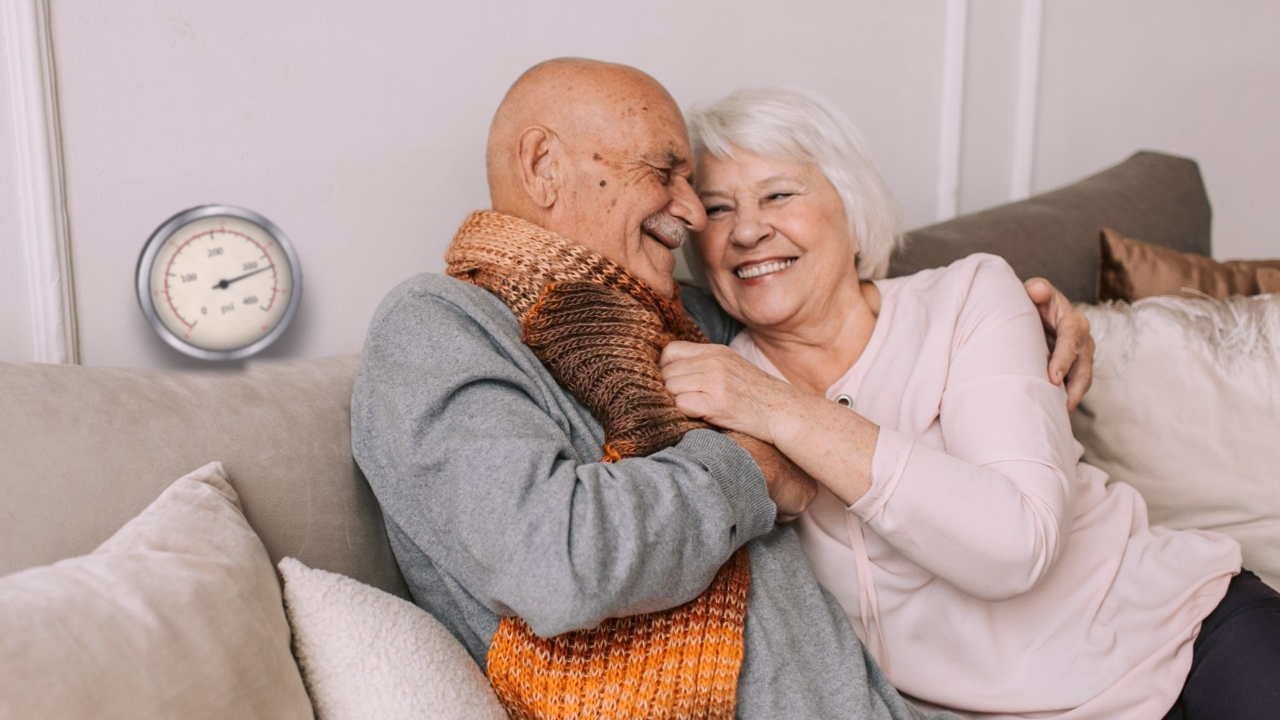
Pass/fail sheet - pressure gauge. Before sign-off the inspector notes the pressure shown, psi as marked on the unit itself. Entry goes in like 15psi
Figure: 320psi
